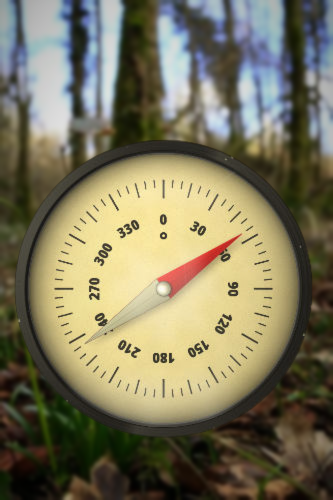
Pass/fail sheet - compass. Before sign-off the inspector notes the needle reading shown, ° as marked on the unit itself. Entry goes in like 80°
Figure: 55°
